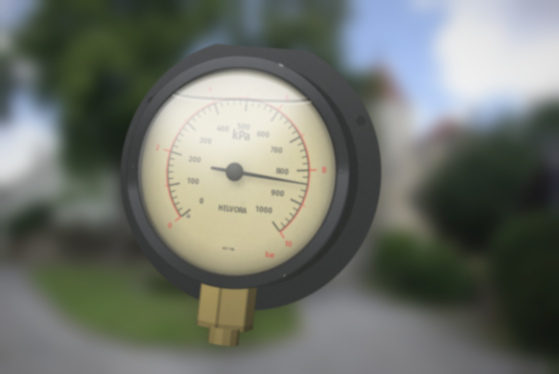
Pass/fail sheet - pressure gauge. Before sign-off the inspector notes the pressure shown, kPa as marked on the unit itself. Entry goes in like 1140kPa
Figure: 840kPa
